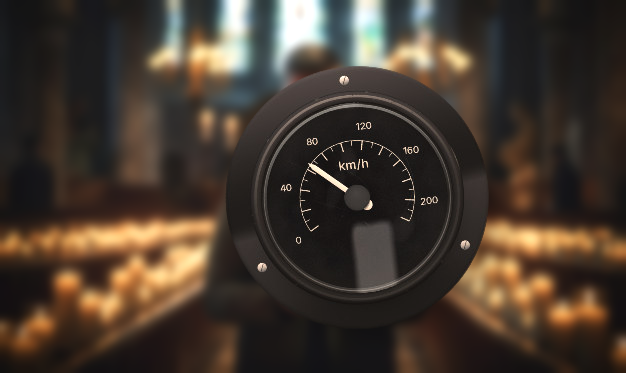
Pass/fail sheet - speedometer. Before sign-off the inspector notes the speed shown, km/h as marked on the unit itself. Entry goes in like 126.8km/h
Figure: 65km/h
